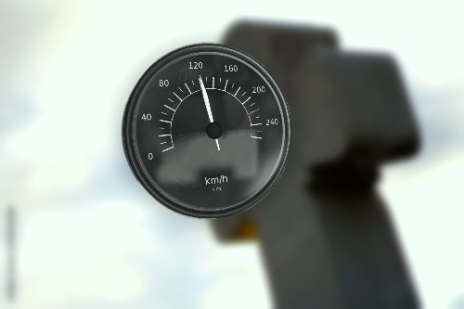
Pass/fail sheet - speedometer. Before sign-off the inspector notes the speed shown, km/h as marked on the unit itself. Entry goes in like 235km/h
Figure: 120km/h
